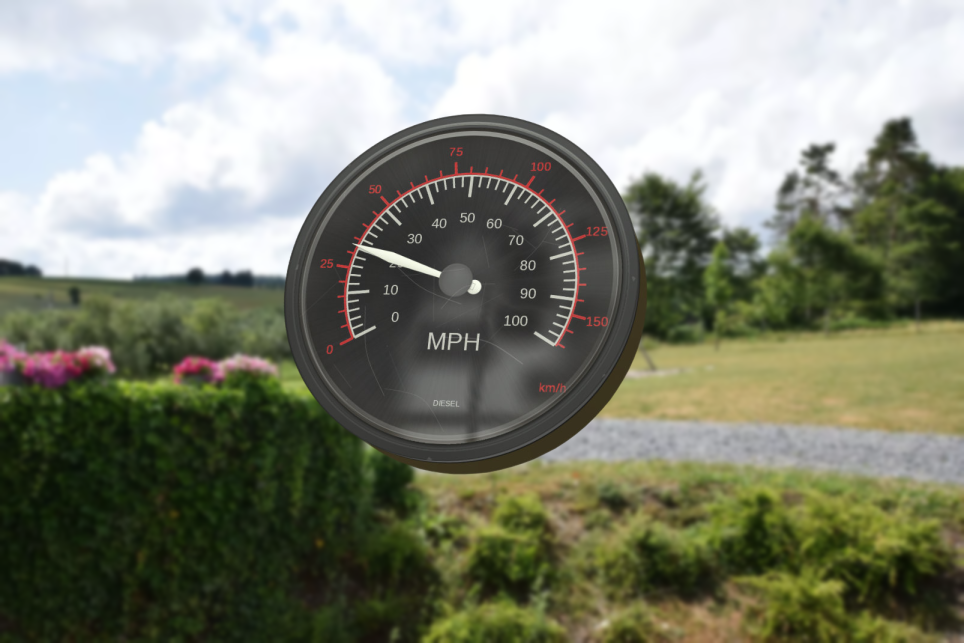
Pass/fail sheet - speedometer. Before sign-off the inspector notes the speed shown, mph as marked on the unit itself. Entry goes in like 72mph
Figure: 20mph
